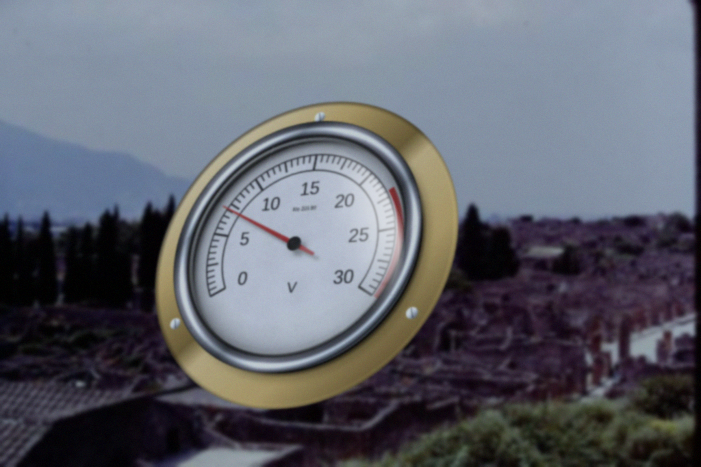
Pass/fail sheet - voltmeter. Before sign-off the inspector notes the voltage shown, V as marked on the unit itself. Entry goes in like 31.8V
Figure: 7V
